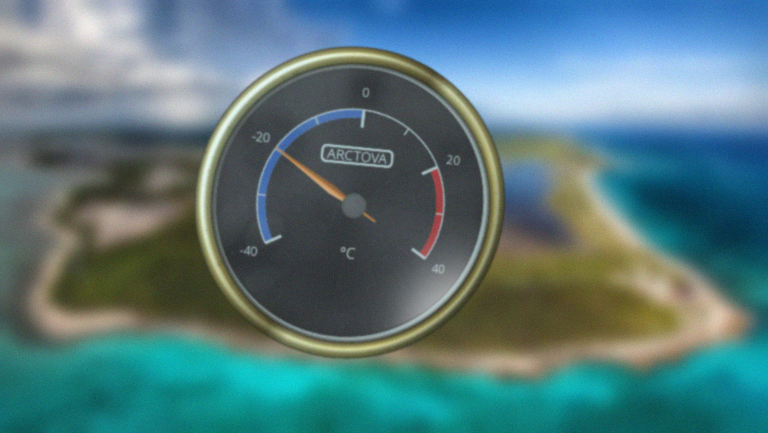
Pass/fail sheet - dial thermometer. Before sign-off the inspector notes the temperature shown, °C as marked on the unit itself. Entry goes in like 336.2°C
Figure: -20°C
